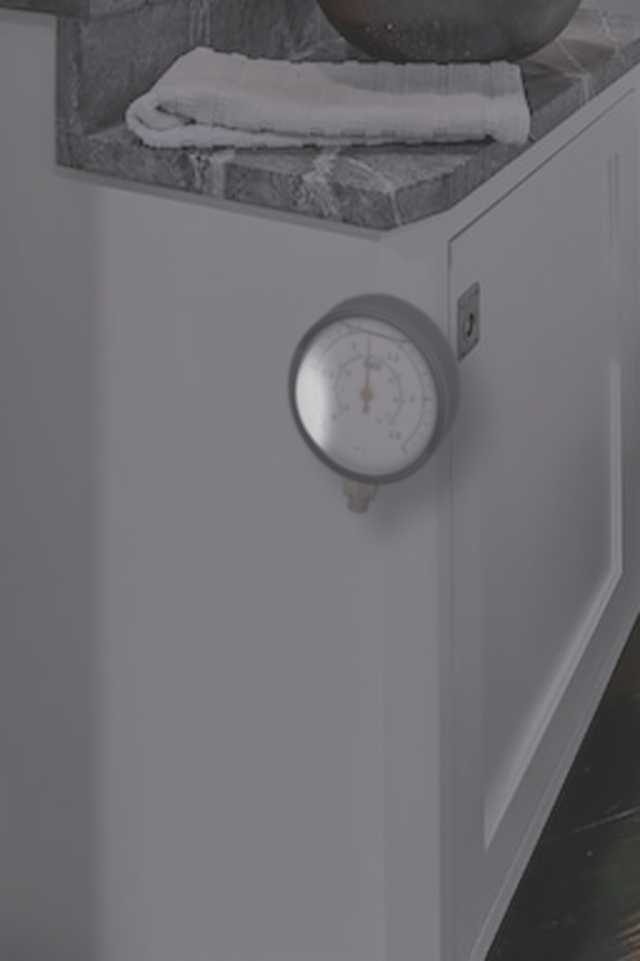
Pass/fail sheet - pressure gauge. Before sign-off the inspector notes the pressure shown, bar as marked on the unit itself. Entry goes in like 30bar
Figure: 1.2bar
